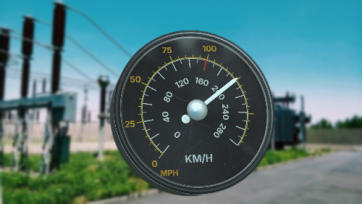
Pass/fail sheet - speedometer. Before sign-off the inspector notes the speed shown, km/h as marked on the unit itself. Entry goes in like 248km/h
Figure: 200km/h
